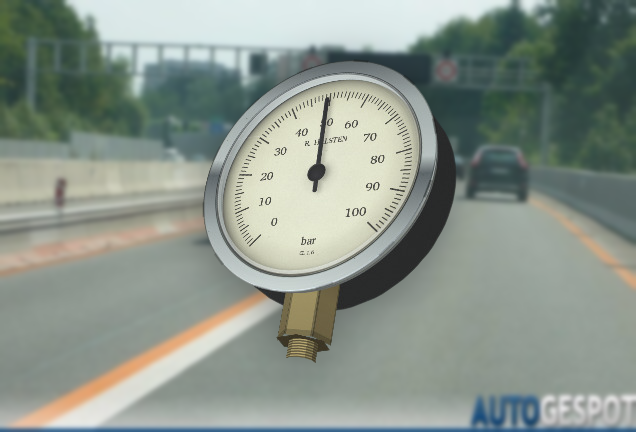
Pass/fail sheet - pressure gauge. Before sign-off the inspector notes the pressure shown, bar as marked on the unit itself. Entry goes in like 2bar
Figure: 50bar
